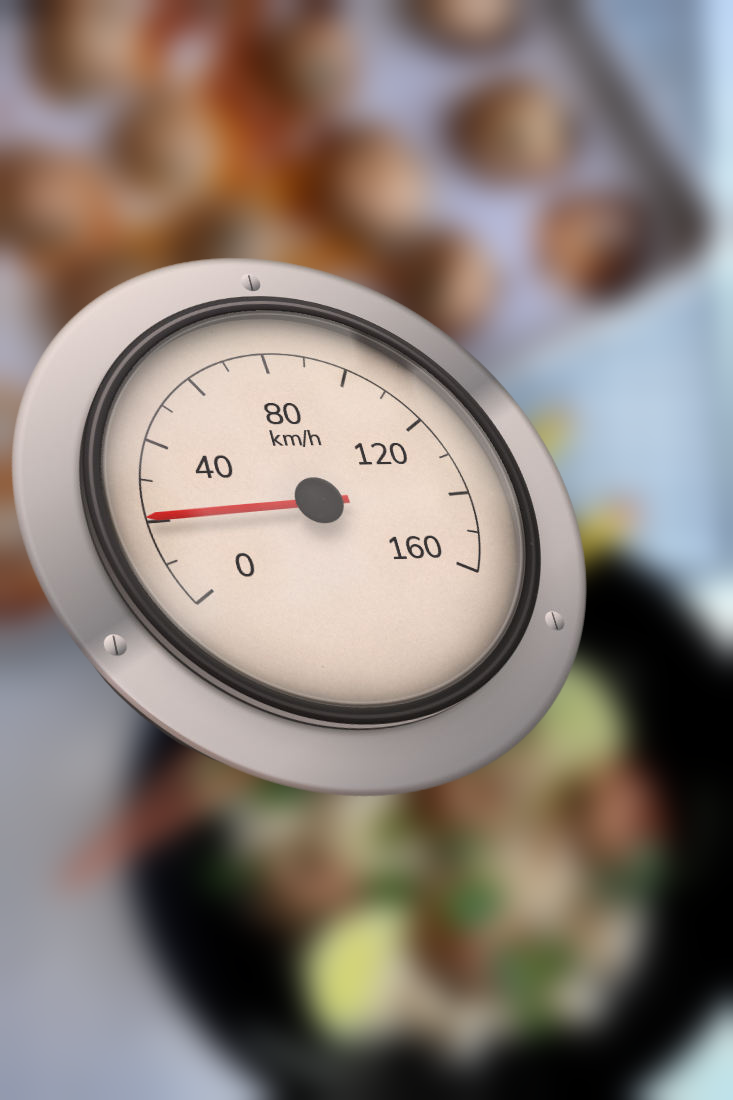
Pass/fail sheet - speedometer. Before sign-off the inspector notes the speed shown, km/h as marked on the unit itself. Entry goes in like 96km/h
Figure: 20km/h
